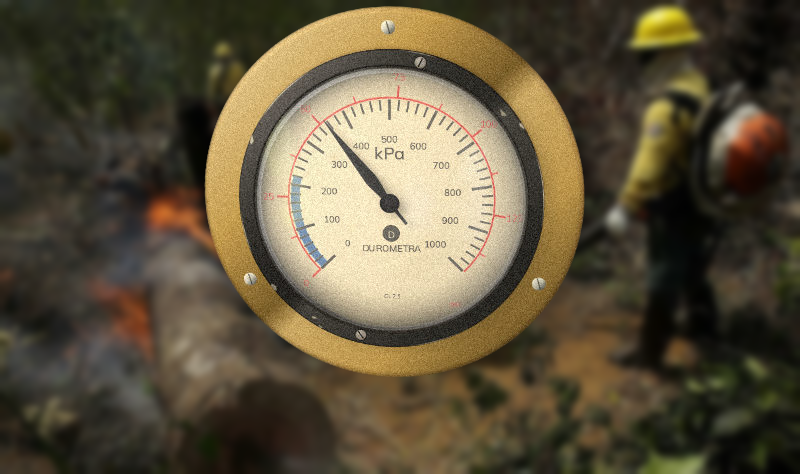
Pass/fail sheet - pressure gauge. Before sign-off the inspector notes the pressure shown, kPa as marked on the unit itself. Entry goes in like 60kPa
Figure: 360kPa
